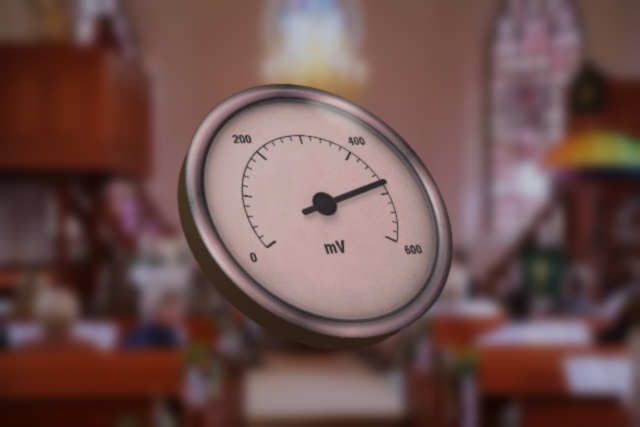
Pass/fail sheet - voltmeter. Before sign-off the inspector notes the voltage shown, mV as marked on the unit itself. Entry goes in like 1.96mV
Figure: 480mV
